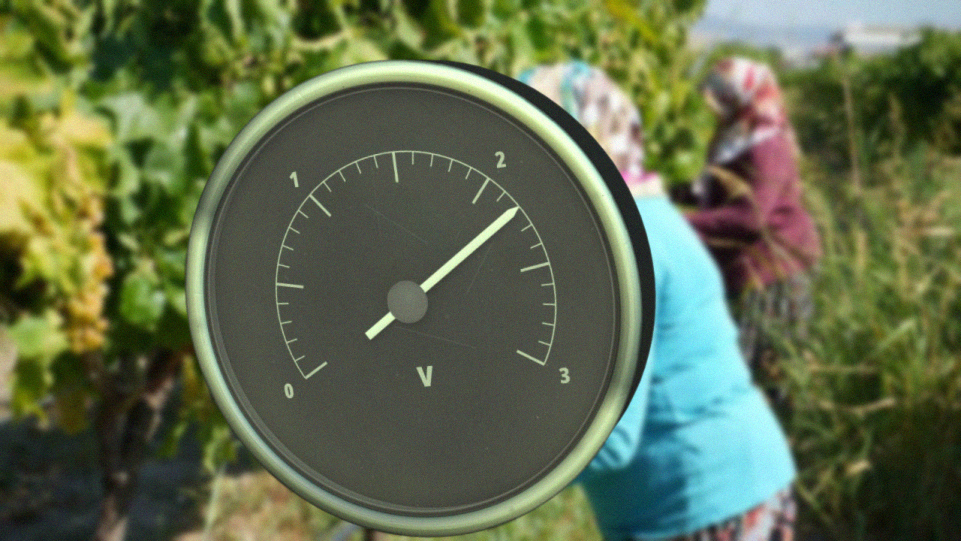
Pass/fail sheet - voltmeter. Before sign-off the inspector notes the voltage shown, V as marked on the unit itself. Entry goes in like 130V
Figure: 2.2V
